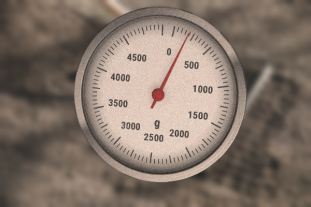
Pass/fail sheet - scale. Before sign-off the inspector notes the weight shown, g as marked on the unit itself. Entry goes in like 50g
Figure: 200g
